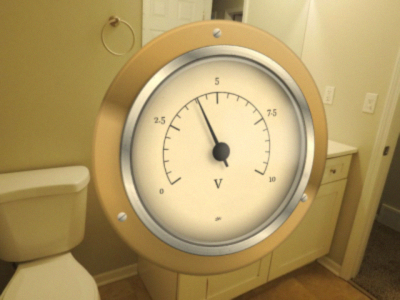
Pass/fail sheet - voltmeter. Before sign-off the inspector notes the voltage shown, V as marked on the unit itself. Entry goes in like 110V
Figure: 4V
